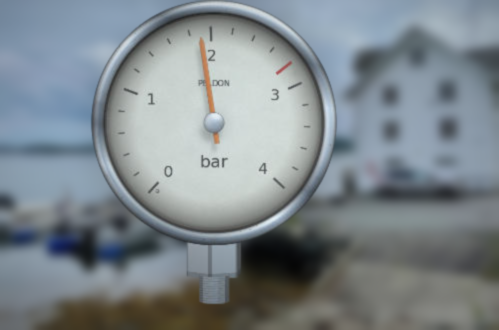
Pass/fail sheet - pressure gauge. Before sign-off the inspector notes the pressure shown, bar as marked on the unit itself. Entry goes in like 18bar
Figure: 1.9bar
